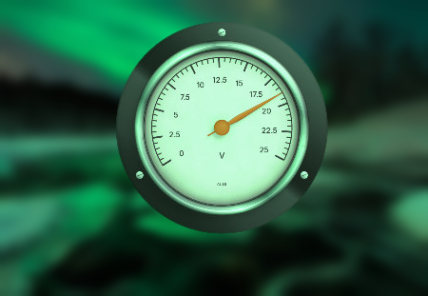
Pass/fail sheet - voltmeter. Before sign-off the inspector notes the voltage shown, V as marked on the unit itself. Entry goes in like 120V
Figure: 19V
